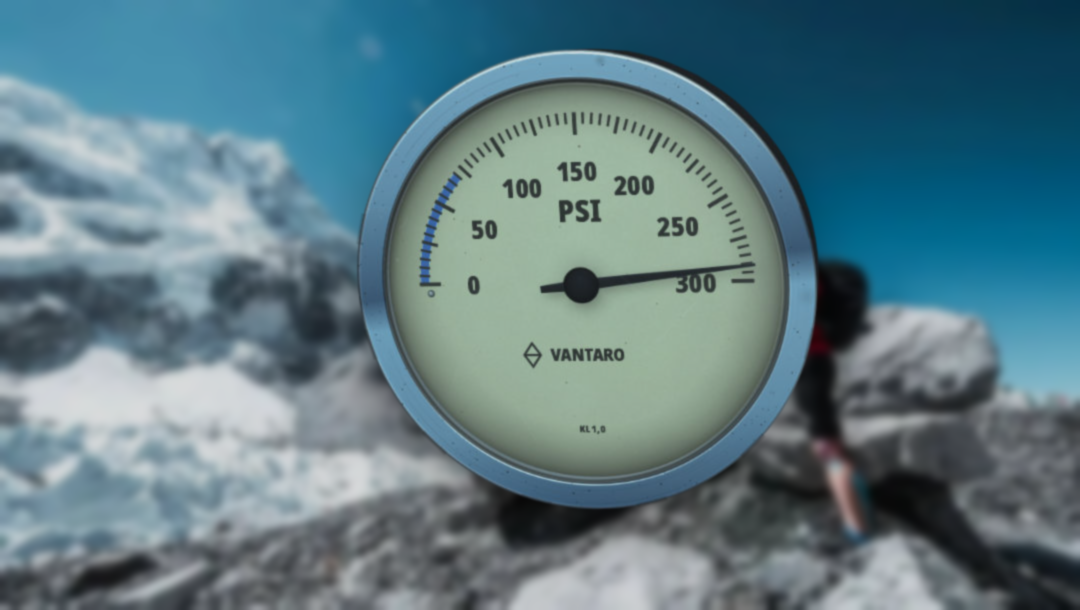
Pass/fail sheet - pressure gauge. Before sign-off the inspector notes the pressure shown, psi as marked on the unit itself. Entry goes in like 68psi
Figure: 290psi
